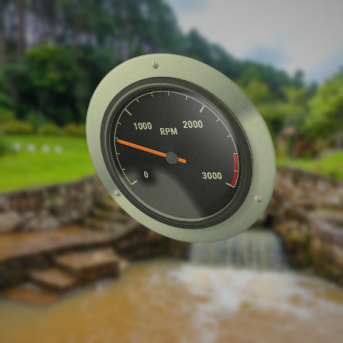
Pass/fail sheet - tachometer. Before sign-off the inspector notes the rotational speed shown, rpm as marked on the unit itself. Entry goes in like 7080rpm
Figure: 600rpm
